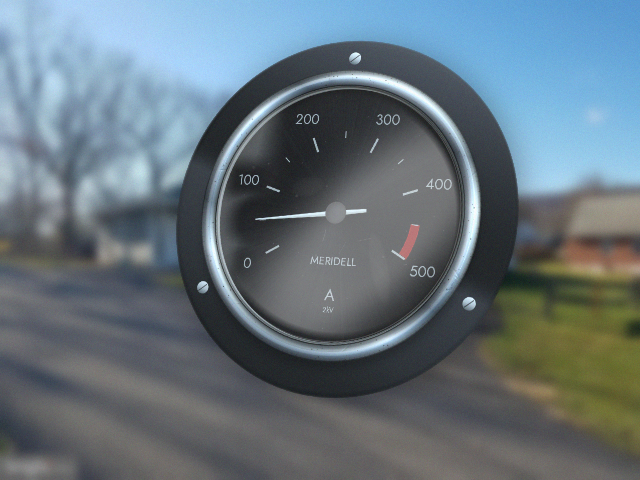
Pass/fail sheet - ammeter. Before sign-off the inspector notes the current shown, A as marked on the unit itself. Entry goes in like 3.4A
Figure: 50A
